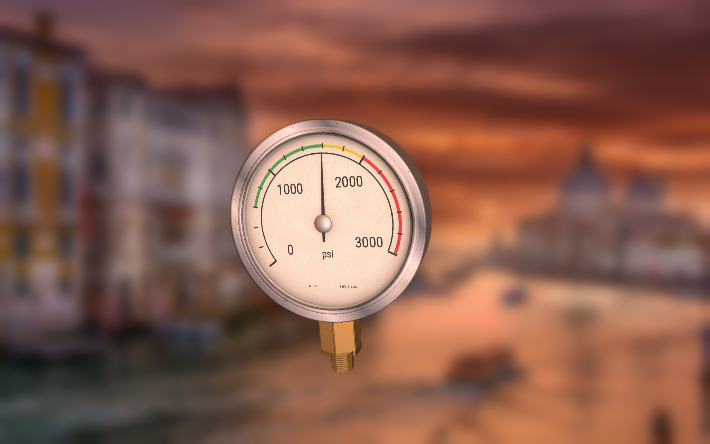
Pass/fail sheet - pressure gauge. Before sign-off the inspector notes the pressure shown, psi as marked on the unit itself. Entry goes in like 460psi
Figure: 1600psi
